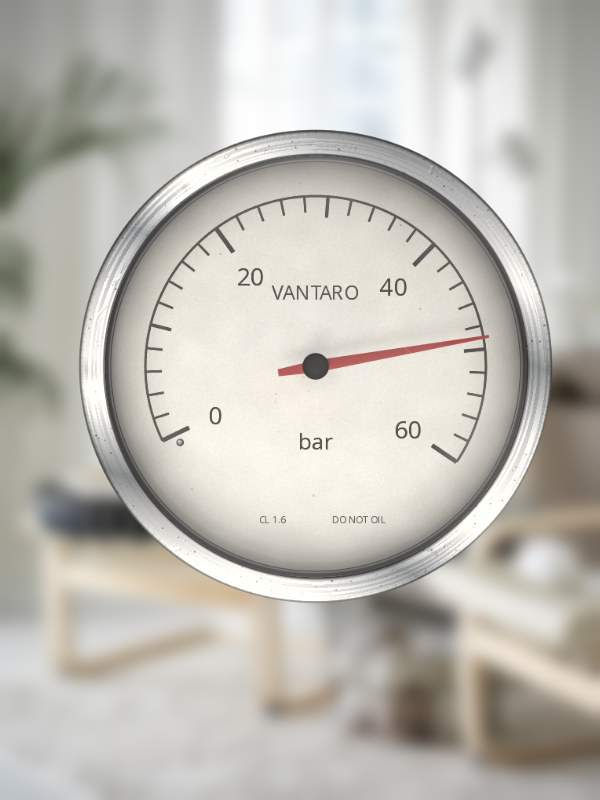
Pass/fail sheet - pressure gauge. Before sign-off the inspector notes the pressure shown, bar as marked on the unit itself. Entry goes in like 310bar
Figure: 49bar
